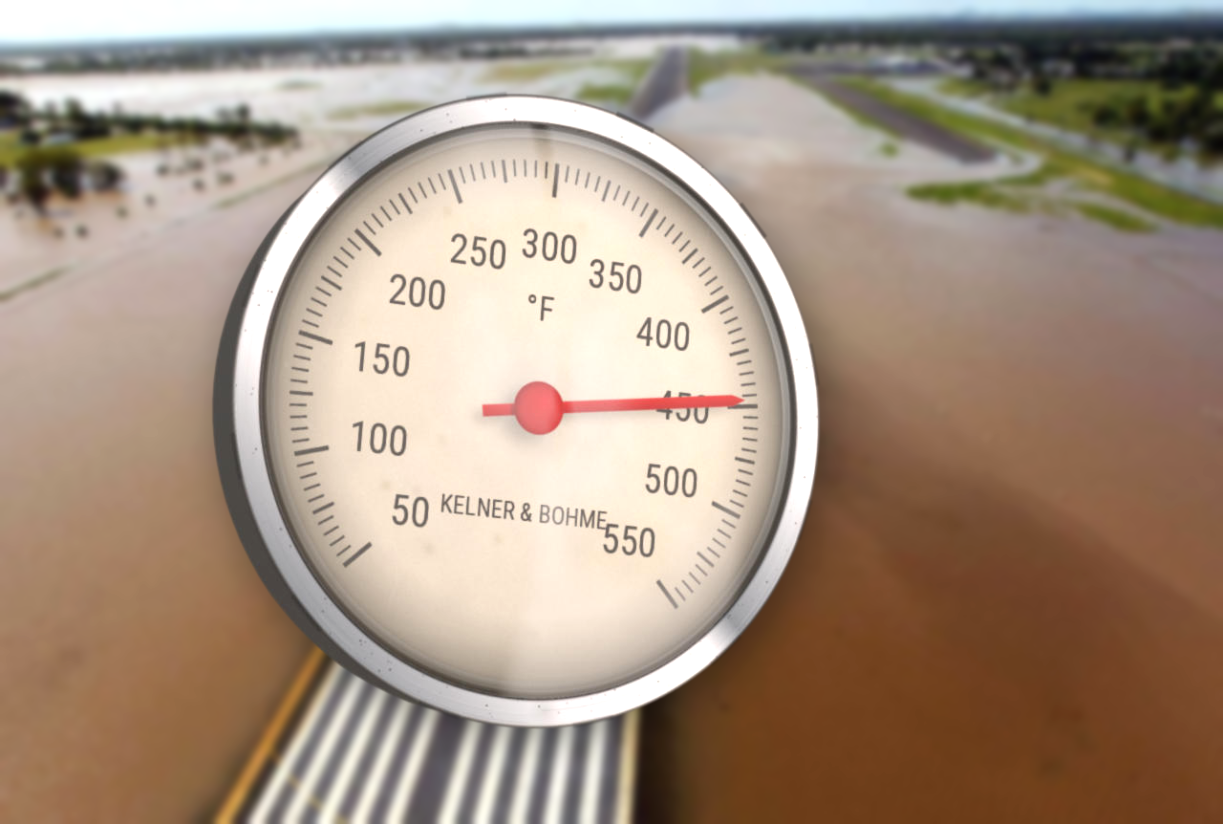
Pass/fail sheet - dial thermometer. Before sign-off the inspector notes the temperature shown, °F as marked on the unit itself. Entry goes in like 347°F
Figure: 447.5°F
